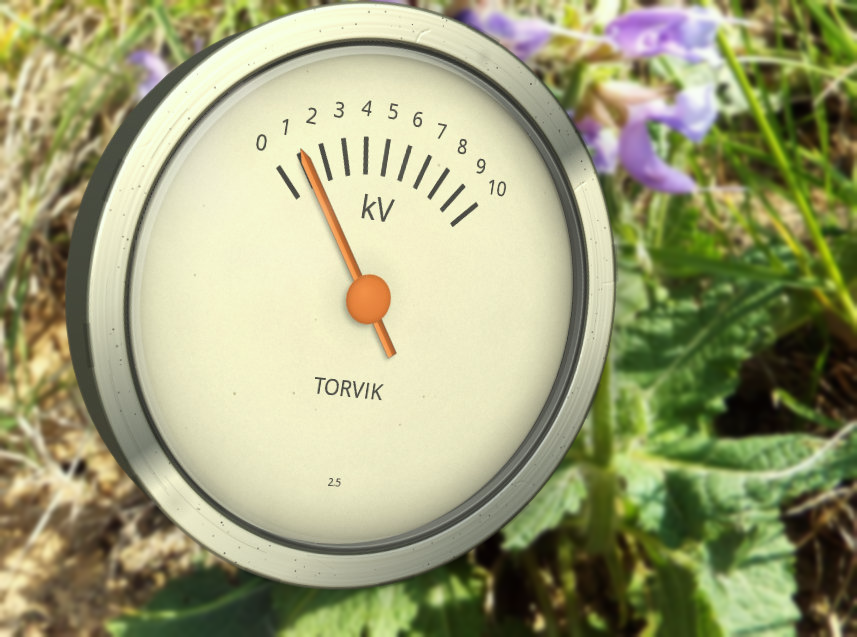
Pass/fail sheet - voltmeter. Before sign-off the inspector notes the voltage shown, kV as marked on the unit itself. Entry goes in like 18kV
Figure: 1kV
